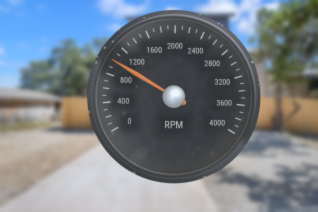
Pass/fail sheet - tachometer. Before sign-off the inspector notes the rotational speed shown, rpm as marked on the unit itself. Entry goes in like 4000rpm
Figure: 1000rpm
